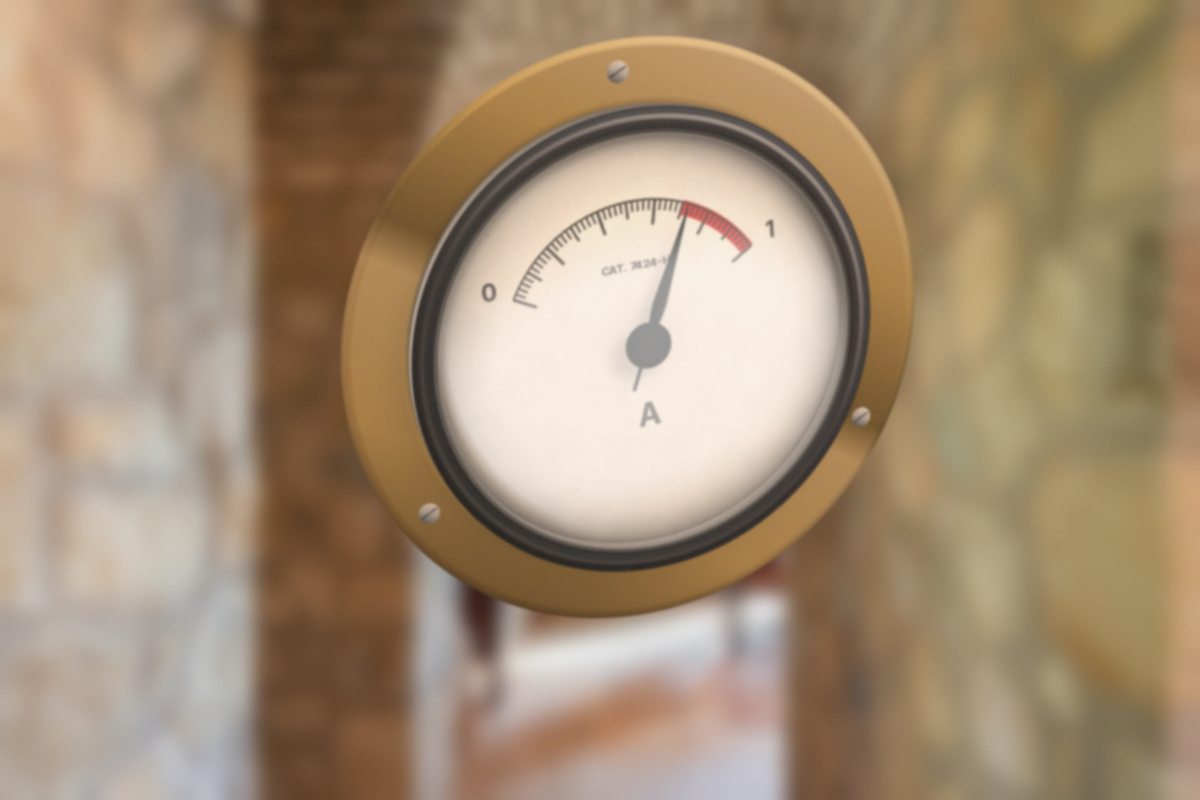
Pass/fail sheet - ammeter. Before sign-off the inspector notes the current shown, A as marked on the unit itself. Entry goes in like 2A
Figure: 0.7A
